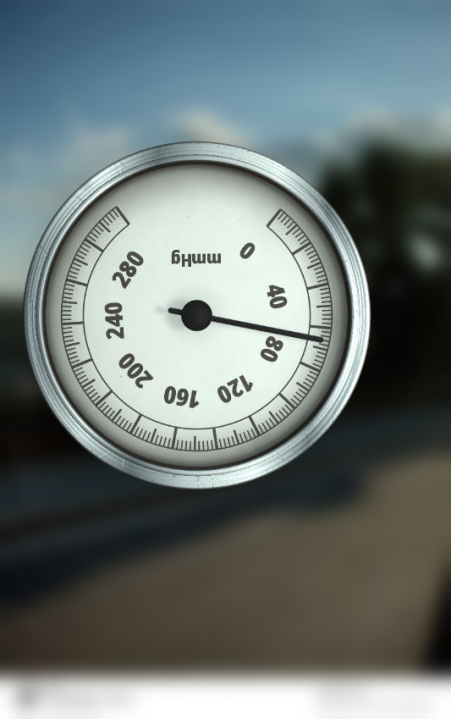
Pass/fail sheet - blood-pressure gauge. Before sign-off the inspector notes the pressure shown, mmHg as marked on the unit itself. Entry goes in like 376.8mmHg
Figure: 66mmHg
